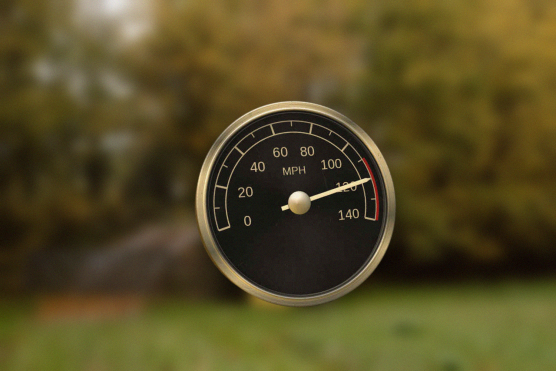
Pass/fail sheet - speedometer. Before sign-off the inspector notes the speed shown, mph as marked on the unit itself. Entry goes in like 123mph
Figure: 120mph
